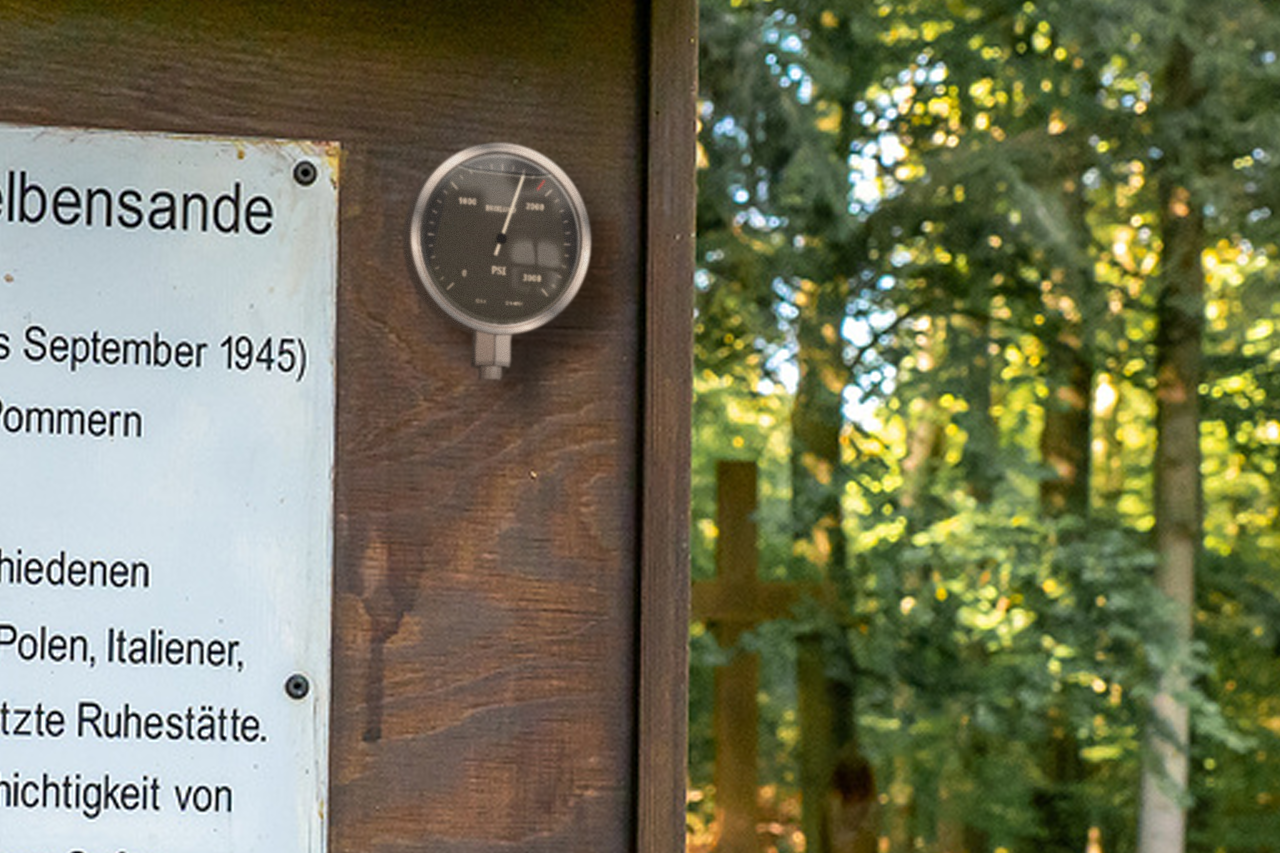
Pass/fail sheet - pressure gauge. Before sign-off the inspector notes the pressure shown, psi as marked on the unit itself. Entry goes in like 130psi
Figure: 1700psi
